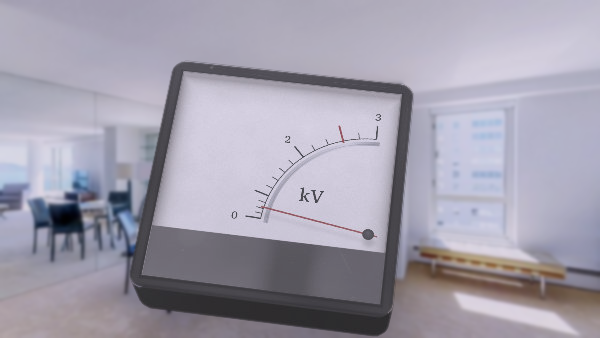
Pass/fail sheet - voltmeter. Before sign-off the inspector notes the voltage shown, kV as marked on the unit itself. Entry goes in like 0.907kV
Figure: 0.6kV
